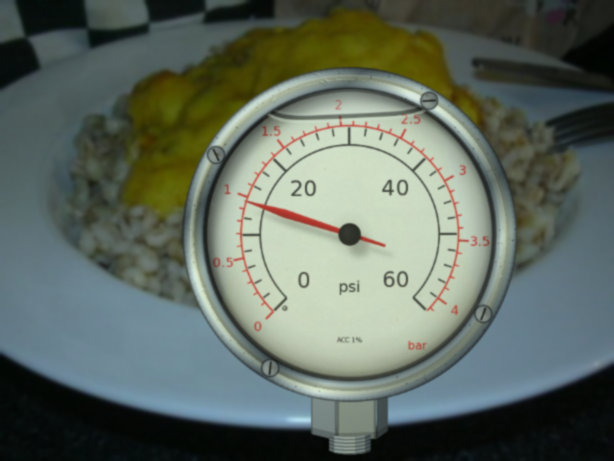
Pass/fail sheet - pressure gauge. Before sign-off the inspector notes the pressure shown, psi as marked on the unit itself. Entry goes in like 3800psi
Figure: 14psi
